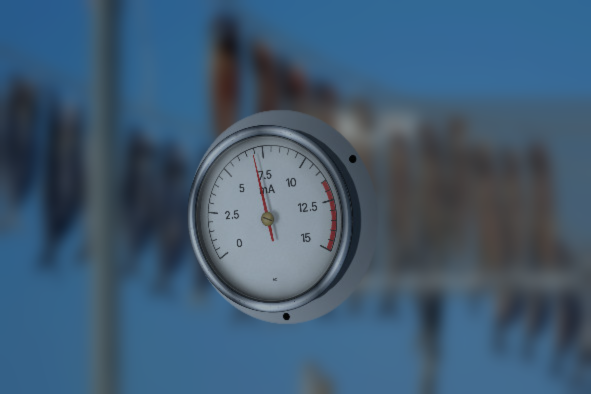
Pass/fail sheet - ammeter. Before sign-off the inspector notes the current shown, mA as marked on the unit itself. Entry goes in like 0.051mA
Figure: 7mA
